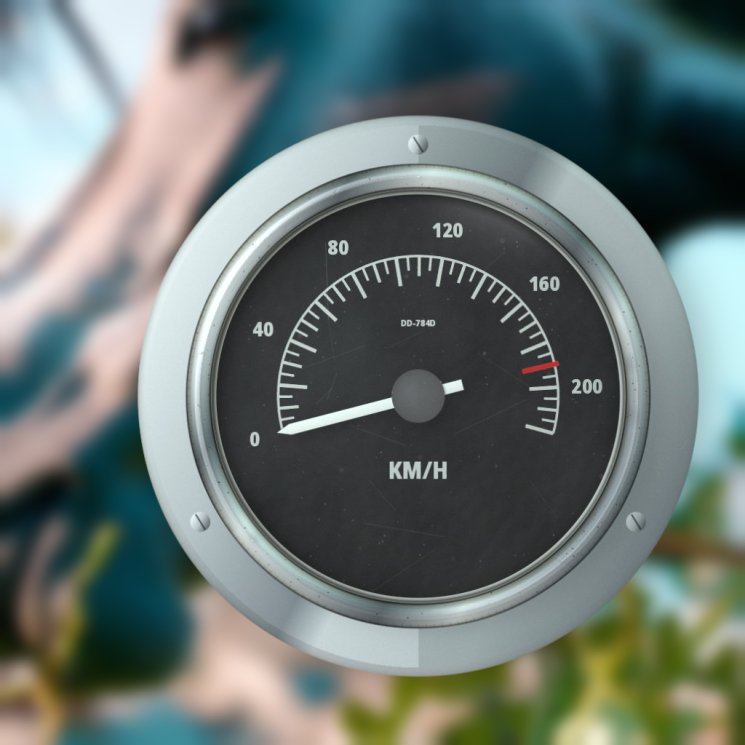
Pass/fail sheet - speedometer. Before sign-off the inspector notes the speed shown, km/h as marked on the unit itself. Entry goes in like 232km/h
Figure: 0km/h
